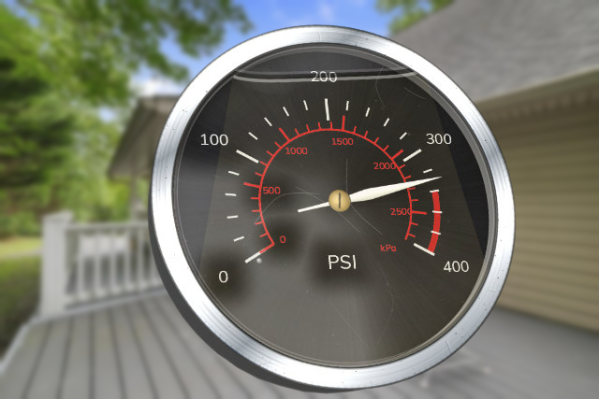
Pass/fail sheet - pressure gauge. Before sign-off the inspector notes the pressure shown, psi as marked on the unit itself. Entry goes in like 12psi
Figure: 330psi
